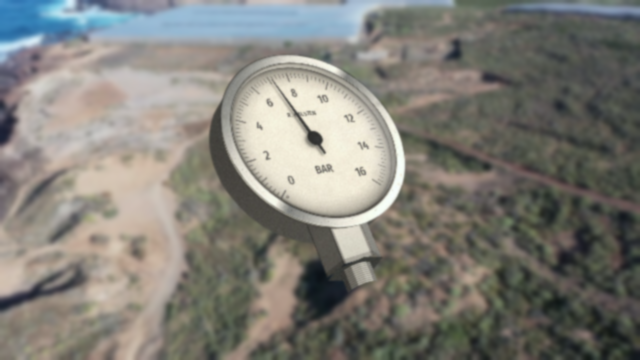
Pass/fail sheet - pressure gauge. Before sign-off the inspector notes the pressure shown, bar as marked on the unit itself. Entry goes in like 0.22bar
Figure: 7bar
